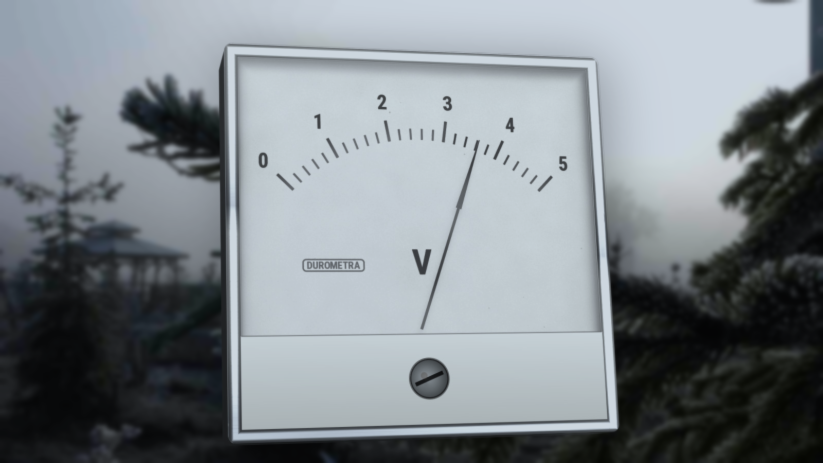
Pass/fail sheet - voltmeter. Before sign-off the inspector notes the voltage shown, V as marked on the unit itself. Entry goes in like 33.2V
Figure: 3.6V
